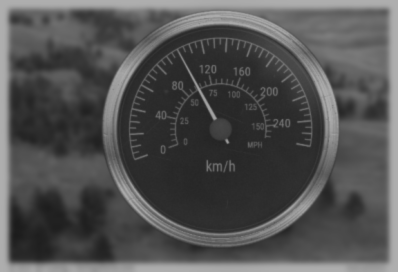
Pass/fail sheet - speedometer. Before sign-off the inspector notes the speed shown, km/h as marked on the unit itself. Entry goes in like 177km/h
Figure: 100km/h
